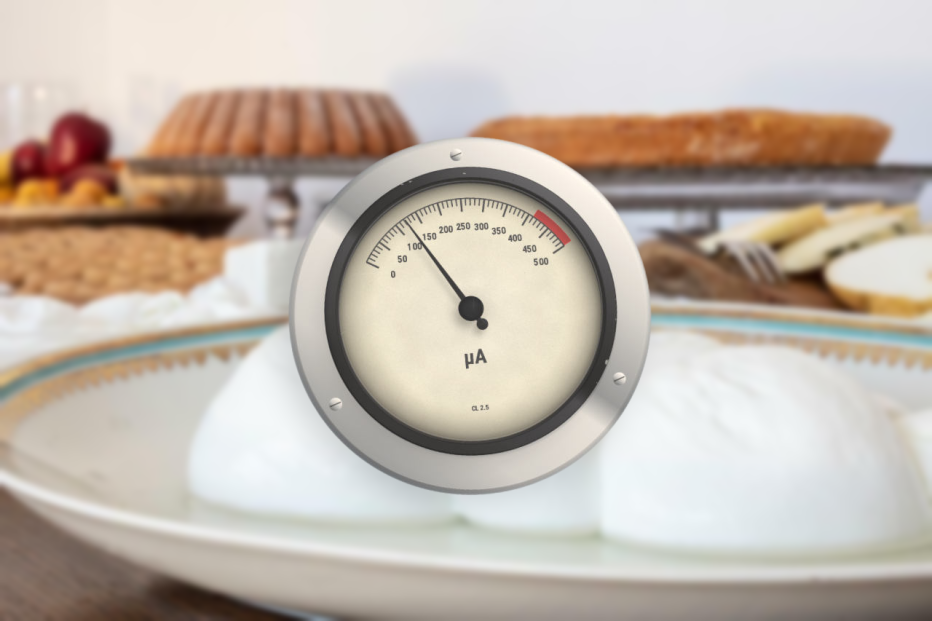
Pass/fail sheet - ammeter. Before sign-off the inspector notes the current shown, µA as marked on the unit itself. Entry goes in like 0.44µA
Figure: 120µA
